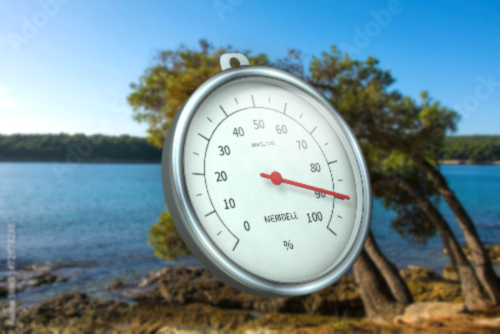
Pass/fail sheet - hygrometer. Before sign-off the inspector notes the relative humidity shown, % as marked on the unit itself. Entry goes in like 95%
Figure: 90%
